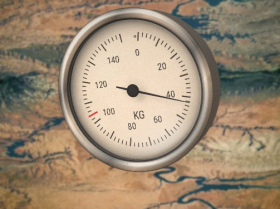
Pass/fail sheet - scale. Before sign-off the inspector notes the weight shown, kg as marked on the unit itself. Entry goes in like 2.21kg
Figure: 42kg
